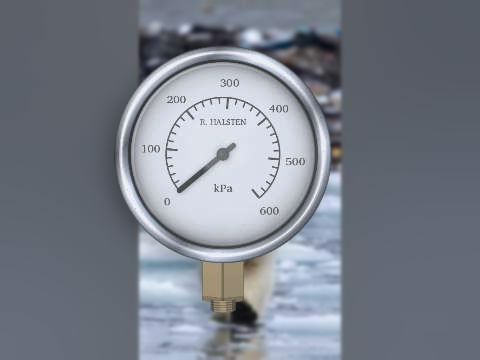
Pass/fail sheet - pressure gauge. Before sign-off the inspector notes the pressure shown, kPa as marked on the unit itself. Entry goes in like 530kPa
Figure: 0kPa
